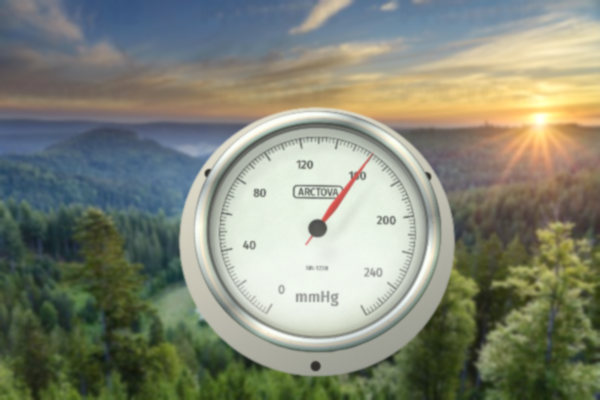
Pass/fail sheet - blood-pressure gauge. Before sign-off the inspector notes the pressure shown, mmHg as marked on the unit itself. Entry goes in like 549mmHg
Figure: 160mmHg
